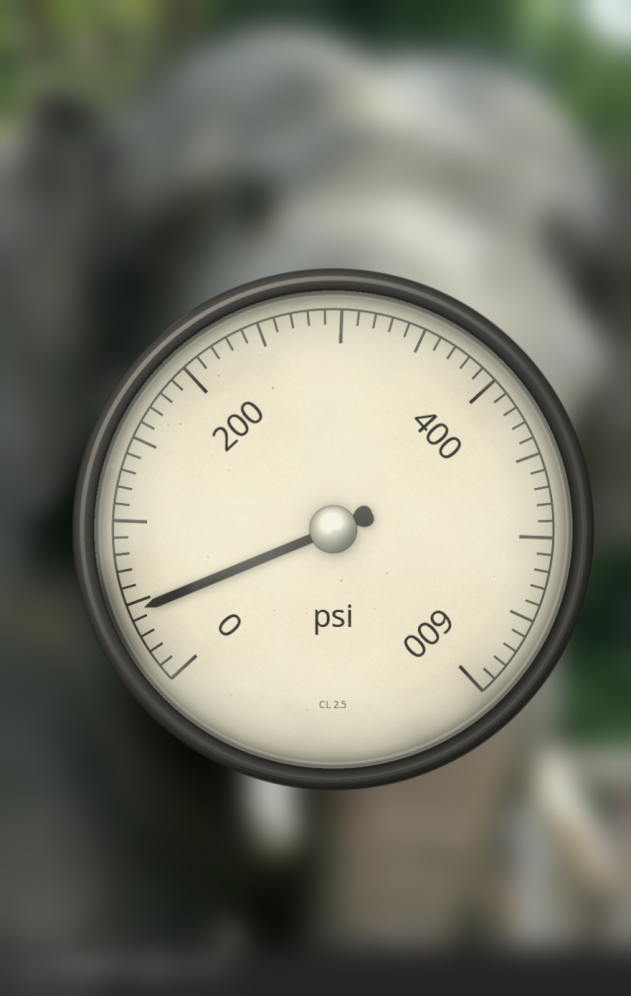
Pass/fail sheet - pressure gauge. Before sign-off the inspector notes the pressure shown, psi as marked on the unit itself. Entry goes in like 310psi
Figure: 45psi
